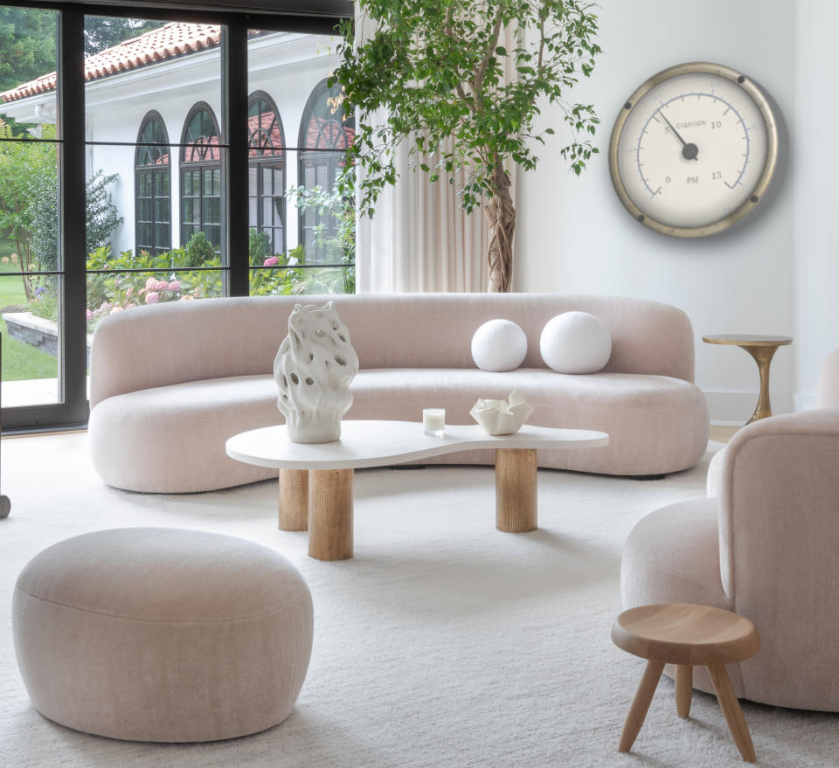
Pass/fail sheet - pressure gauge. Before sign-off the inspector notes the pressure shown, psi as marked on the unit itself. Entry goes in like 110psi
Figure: 5.5psi
